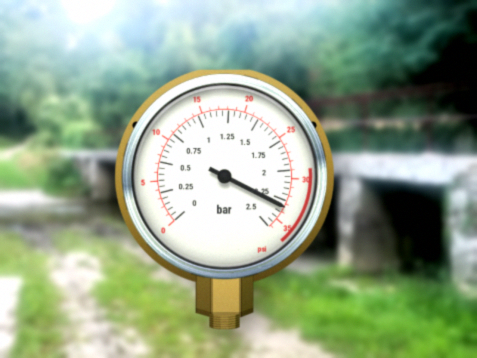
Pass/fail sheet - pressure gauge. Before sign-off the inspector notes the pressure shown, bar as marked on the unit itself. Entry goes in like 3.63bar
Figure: 2.3bar
